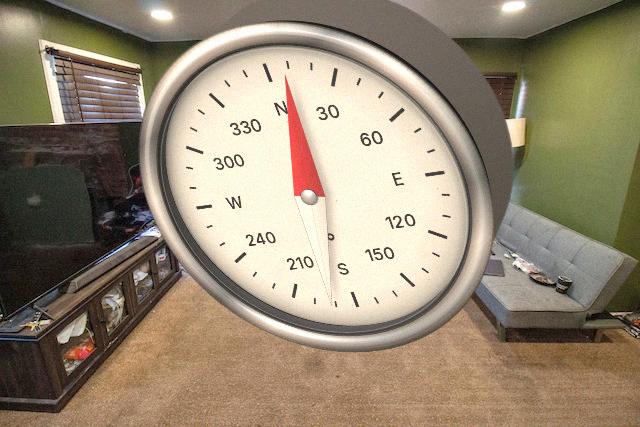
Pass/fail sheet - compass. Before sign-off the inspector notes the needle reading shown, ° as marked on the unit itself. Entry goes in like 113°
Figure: 10°
